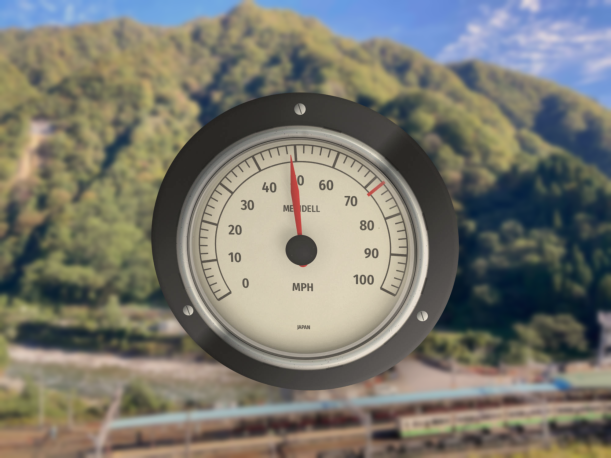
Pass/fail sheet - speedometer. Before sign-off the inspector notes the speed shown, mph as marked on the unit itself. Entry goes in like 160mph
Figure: 49mph
